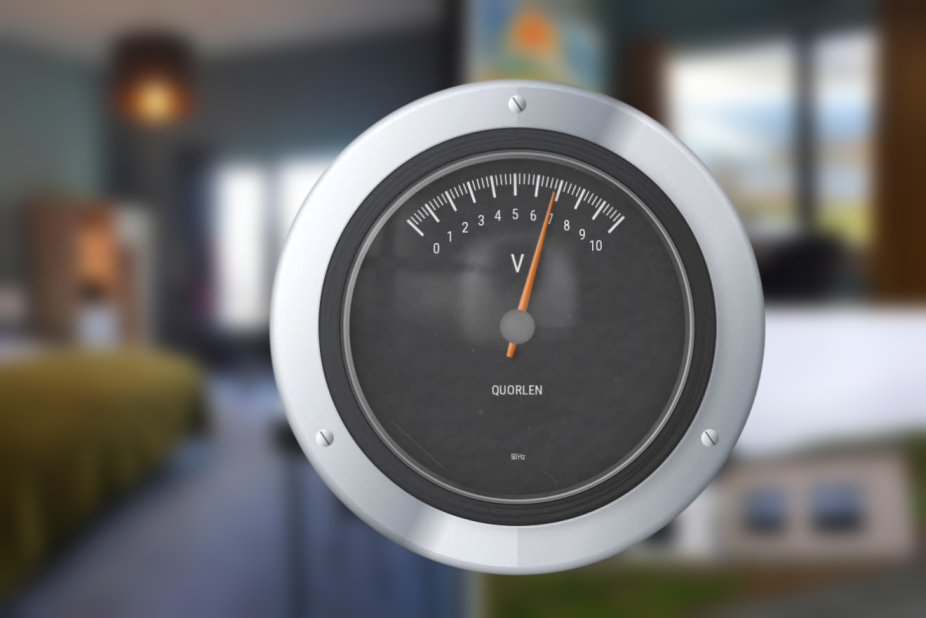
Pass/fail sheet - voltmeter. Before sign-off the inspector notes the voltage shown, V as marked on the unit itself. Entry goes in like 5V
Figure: 6.8V
